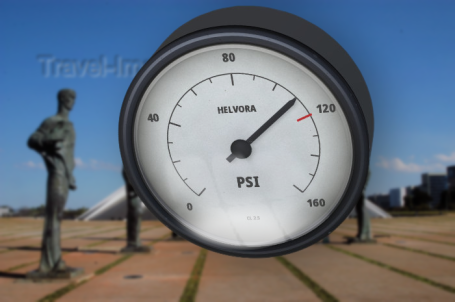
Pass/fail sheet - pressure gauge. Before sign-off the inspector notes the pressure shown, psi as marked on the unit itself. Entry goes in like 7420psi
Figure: 110psi
